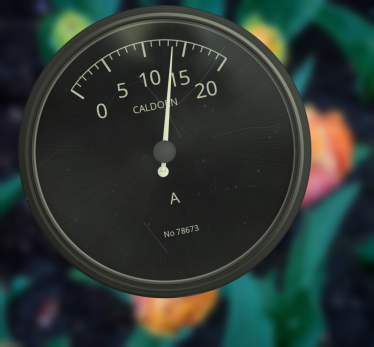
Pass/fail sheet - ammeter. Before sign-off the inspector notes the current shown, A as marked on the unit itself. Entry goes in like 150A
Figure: 13.5A
